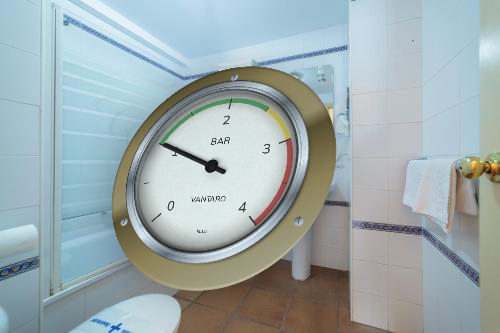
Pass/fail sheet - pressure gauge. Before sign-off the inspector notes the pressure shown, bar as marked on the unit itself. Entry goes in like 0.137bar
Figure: 1bar
